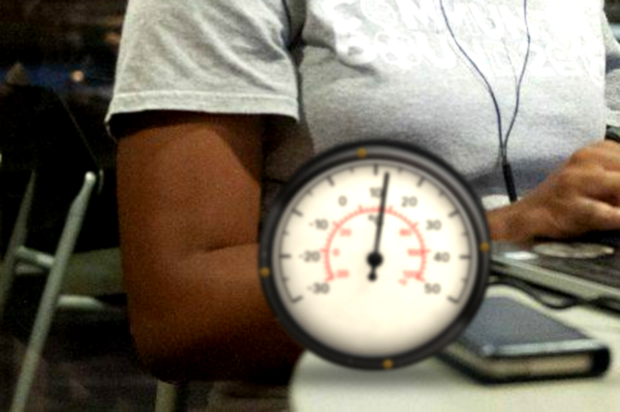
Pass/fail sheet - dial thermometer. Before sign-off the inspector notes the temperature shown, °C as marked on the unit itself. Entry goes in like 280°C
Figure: 12.5°C
